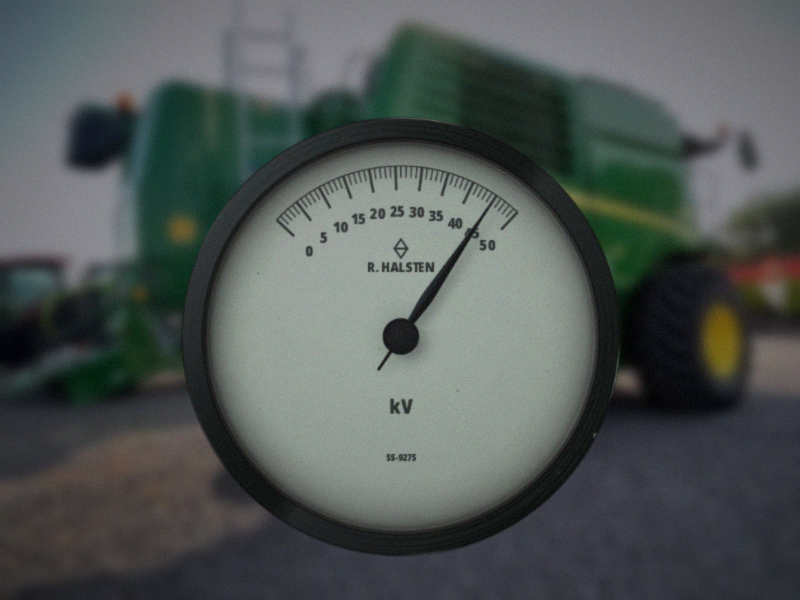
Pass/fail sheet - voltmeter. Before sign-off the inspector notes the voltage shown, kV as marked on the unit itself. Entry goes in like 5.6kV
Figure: 45kV
